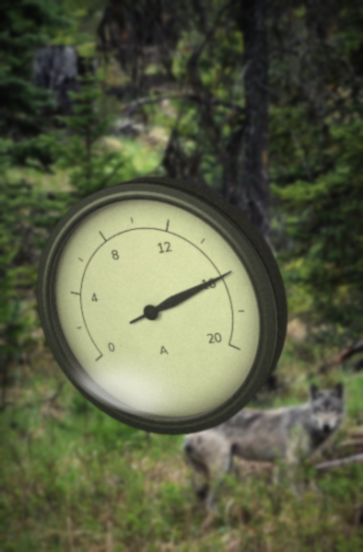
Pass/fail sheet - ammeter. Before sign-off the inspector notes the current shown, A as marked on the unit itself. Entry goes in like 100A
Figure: 16A
